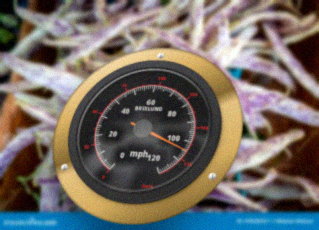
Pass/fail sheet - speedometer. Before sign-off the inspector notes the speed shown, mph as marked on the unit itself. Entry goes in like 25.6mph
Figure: 105mph
